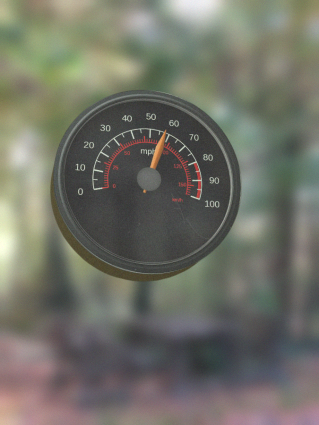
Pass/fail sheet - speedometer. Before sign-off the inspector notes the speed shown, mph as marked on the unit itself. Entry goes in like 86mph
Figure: 57.5mph
